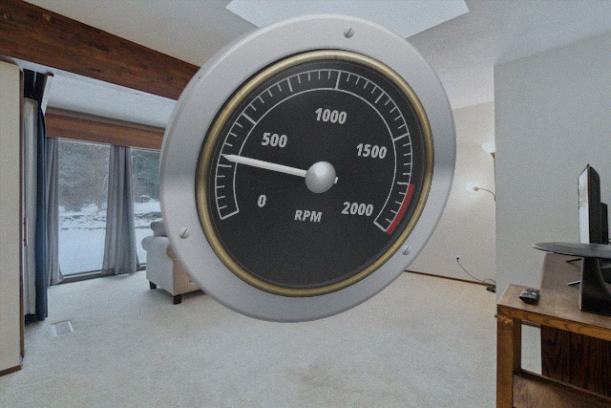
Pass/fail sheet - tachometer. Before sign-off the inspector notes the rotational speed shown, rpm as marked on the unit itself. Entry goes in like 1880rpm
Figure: 300rpm
